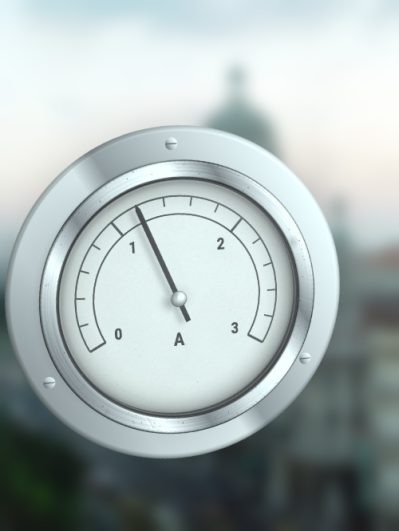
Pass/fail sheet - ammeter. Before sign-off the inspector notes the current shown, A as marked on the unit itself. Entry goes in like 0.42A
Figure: 1.2A
